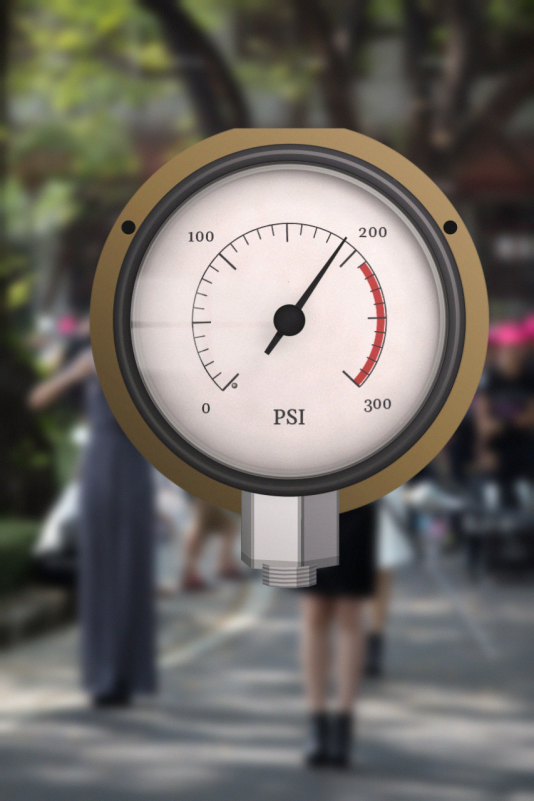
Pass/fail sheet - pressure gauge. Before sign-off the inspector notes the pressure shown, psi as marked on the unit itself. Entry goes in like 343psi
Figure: 190psi
